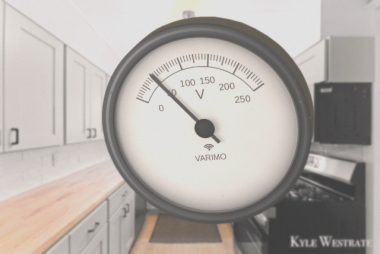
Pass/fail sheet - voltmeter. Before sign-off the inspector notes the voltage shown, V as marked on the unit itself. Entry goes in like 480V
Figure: 50V
